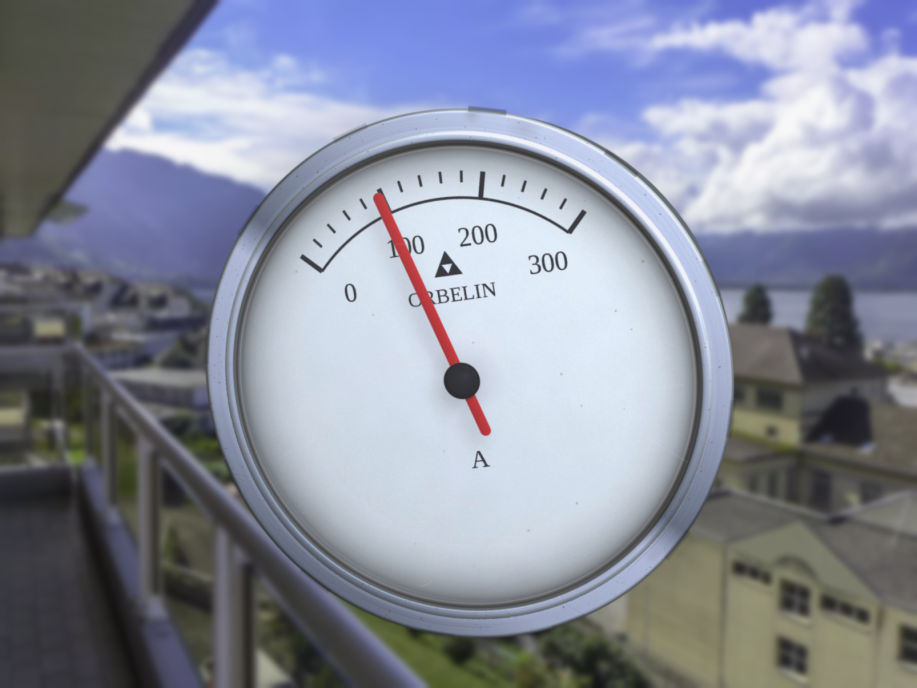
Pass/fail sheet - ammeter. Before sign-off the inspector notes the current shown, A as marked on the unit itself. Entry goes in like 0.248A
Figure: 100A
